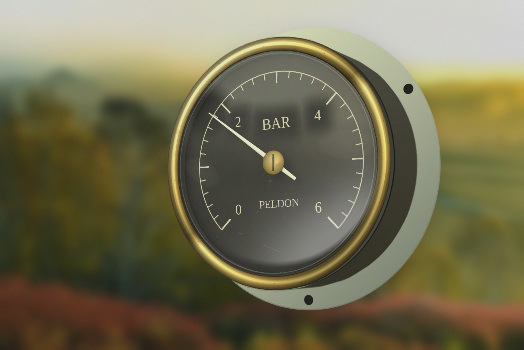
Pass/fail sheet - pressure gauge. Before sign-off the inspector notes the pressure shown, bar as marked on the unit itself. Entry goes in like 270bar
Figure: 1.8bar
